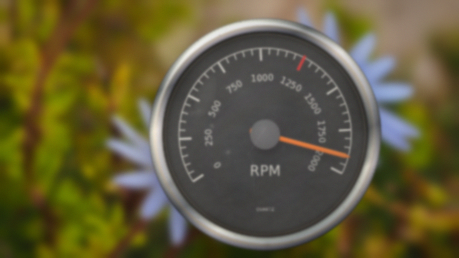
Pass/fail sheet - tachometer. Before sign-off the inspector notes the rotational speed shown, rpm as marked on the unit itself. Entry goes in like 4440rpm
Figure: 1900rpm
